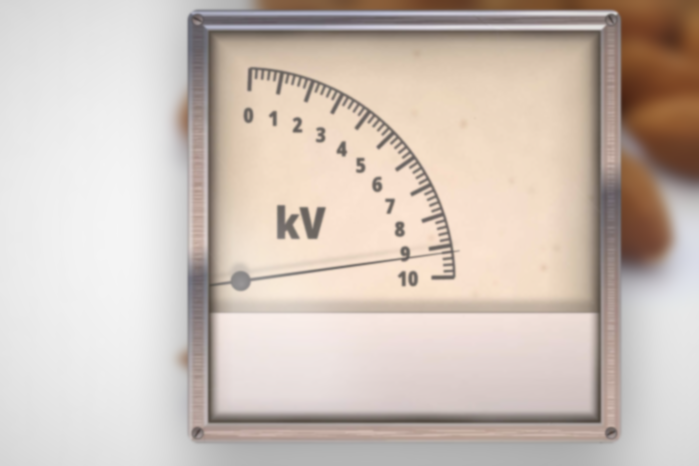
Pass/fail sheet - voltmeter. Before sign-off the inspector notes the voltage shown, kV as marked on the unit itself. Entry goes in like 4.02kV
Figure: 9.2kV
